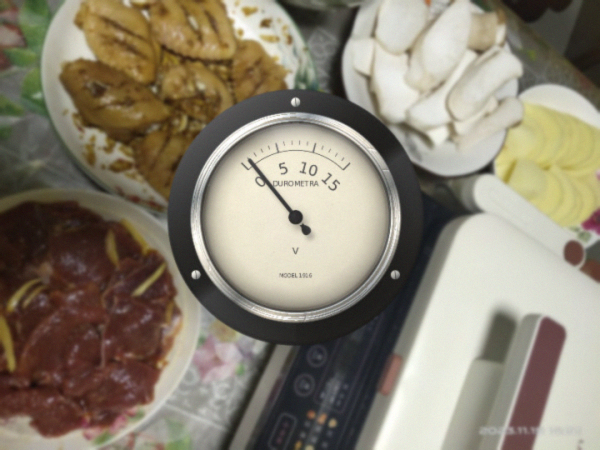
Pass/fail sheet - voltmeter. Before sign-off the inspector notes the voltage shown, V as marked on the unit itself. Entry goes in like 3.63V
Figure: 1V
